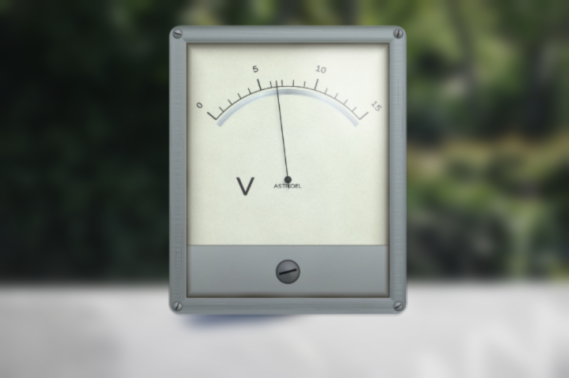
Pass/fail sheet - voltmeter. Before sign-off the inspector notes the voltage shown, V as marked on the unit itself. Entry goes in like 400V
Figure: 6.5V
